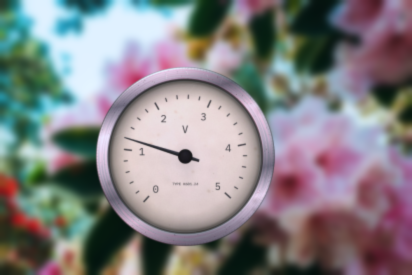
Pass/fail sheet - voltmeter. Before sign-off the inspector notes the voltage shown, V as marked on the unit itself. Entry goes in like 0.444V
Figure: 1.2V
